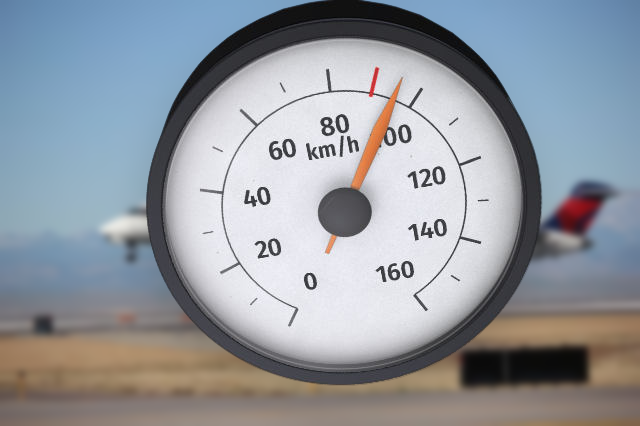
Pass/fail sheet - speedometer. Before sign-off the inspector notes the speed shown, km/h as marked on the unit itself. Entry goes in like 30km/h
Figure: 95km/h
